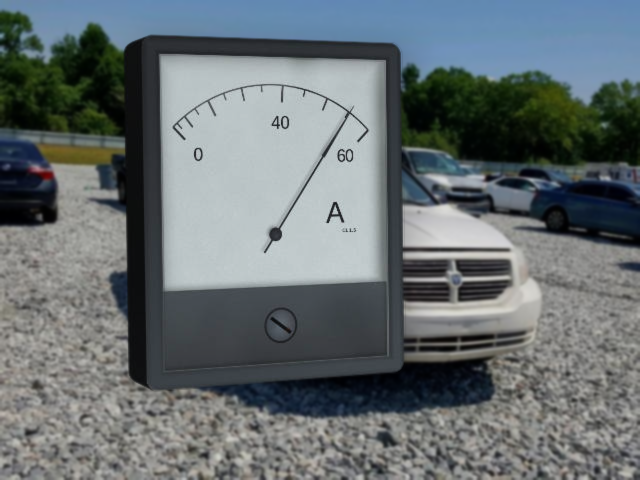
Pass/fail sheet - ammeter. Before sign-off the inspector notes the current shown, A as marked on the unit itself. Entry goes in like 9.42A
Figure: 55A
